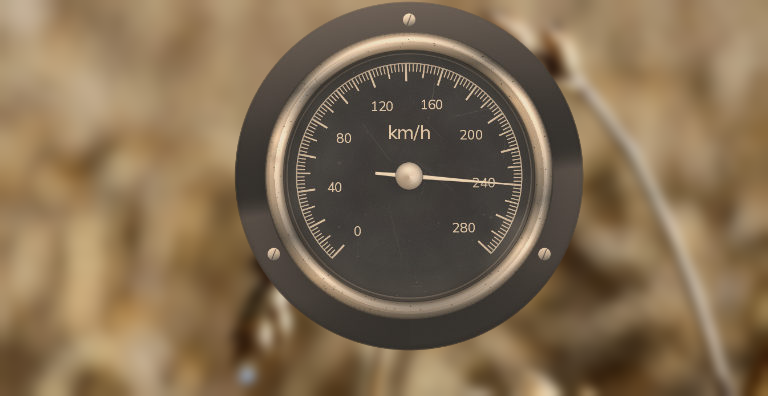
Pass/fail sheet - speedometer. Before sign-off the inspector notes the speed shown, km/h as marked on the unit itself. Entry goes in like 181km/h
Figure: 240km/h
